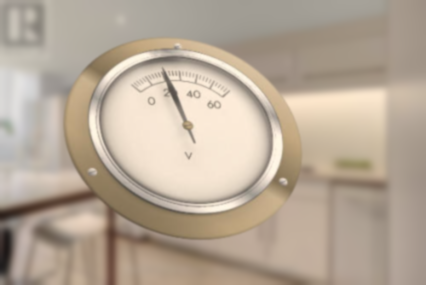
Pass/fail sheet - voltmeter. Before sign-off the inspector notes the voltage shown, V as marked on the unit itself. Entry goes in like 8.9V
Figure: 20V
